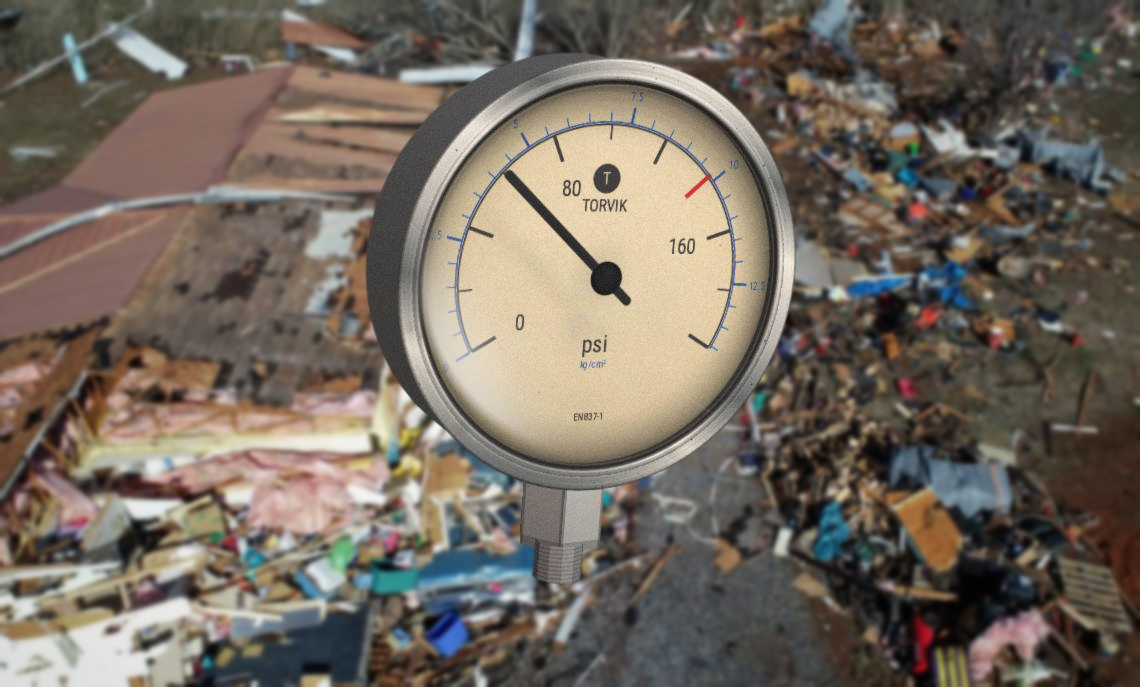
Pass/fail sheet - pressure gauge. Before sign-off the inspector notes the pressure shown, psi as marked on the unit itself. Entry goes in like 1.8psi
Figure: 60psi
